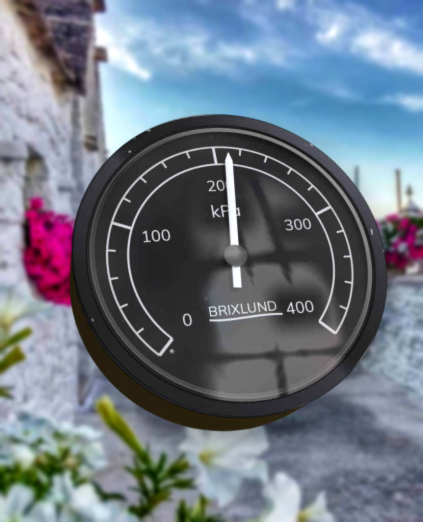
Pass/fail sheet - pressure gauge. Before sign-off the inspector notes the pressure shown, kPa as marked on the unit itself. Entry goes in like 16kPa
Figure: 210kPa
